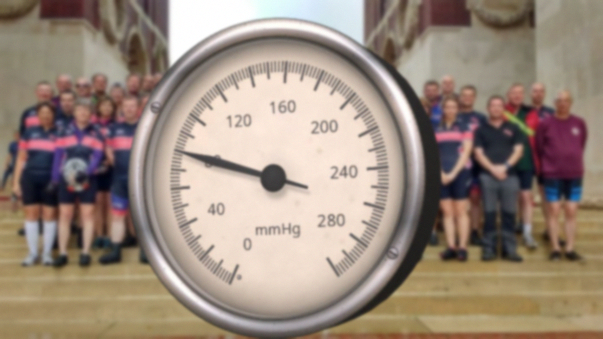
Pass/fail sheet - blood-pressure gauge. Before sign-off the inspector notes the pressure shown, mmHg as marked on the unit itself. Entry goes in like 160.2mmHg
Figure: 80mmHg
